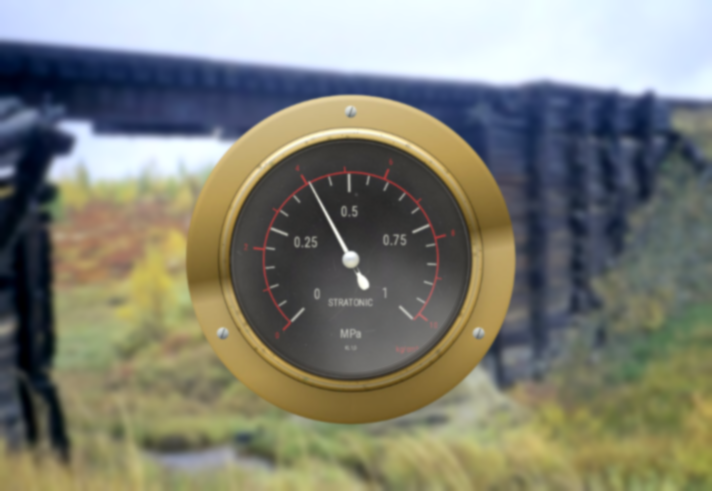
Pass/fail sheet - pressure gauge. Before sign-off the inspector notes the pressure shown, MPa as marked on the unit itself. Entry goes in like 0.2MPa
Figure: 0.4MPa
